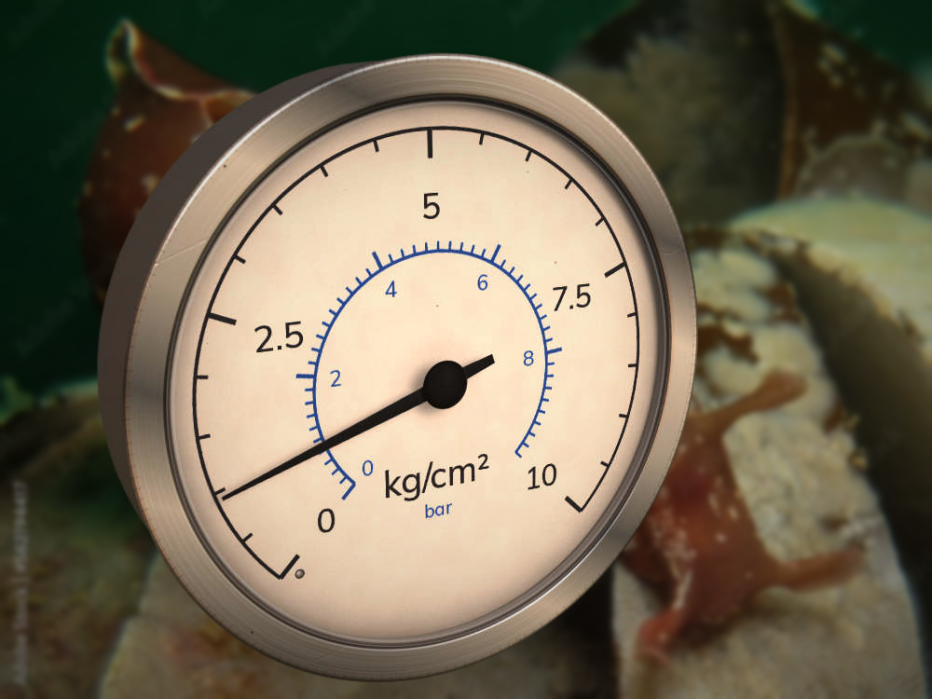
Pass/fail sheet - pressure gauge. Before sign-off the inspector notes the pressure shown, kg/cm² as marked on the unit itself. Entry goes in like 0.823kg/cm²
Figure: 1kg/cm²
